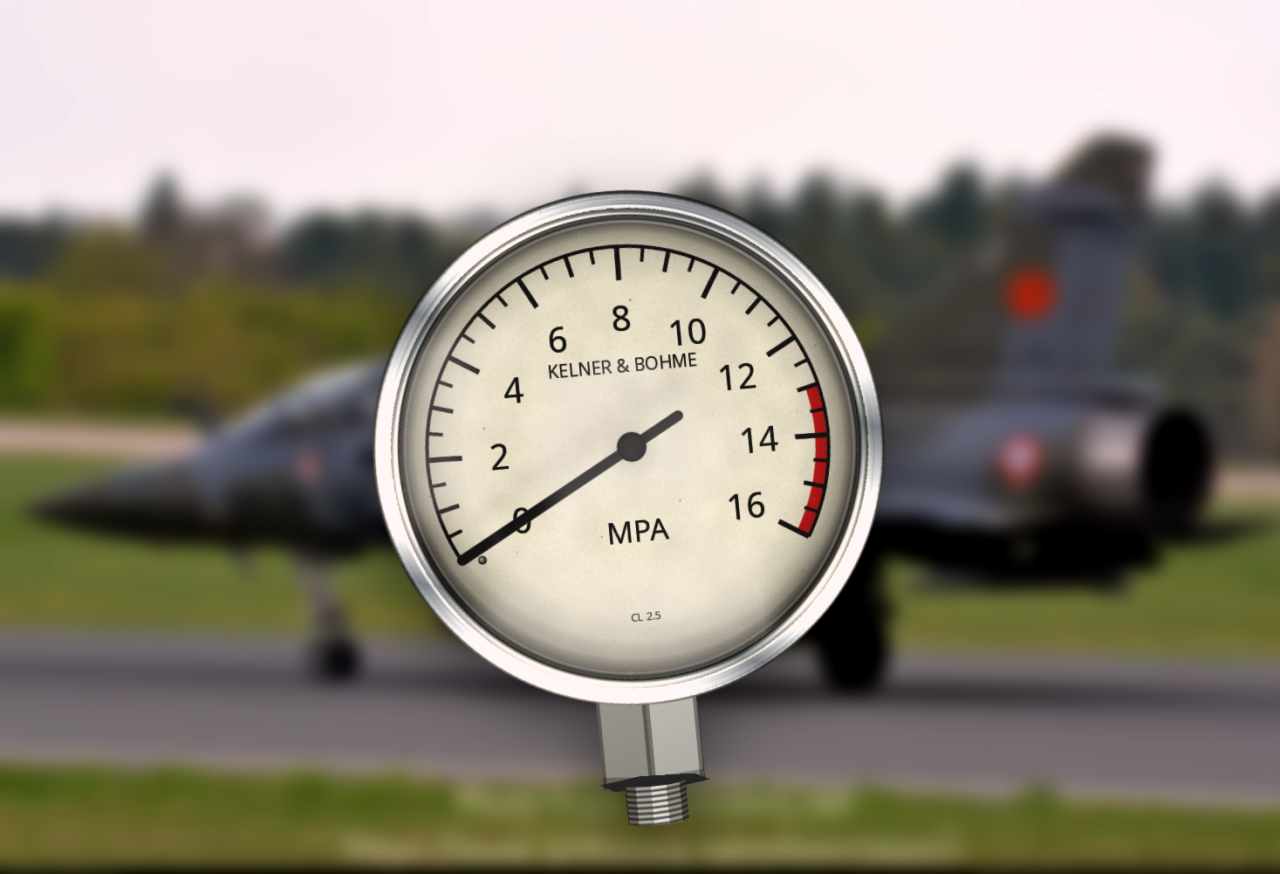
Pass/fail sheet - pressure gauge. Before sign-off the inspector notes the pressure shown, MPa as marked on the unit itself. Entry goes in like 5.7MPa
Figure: 0MPa
